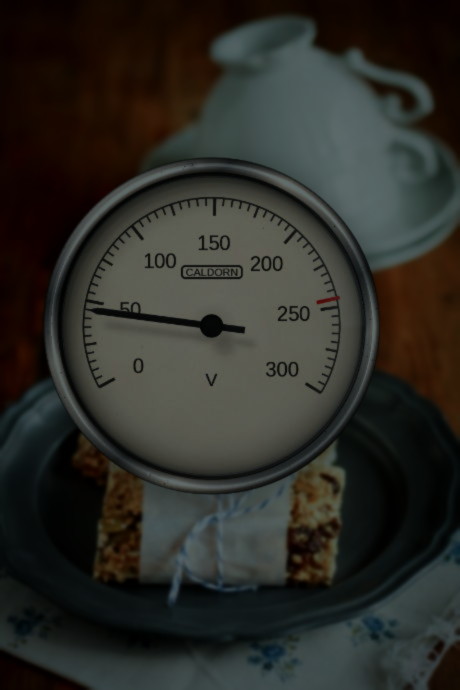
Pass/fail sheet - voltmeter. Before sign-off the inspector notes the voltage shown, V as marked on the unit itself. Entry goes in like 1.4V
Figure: 45V
